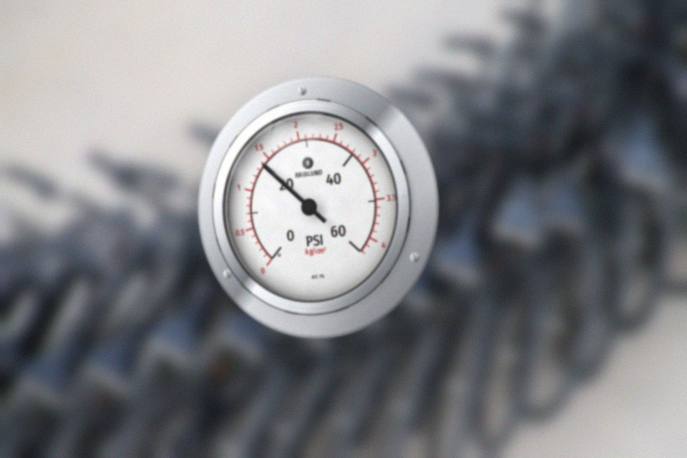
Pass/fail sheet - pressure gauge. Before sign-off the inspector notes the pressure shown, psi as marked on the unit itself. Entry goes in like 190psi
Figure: 20psi
